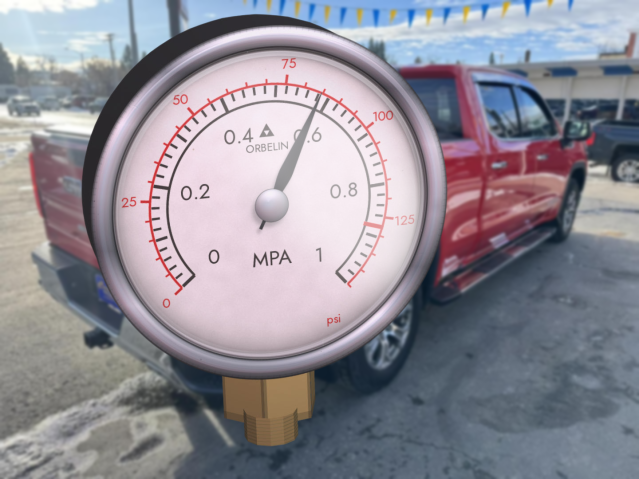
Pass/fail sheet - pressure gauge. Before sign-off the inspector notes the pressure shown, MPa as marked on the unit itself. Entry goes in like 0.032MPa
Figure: 0.58MPa
